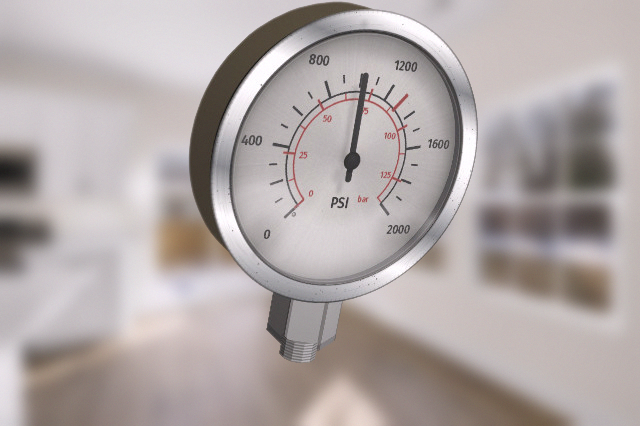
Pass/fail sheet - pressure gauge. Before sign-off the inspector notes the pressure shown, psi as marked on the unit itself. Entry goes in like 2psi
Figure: 1000psi
